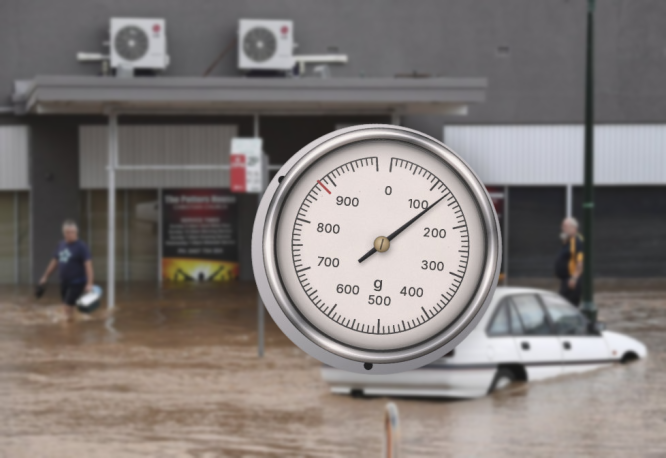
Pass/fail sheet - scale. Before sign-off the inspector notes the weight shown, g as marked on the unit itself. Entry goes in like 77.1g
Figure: 130g
